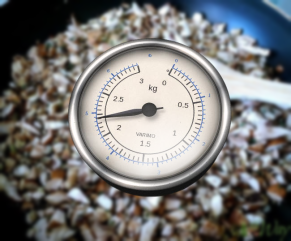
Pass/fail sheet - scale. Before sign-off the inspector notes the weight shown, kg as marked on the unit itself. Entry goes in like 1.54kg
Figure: 2.2kg
